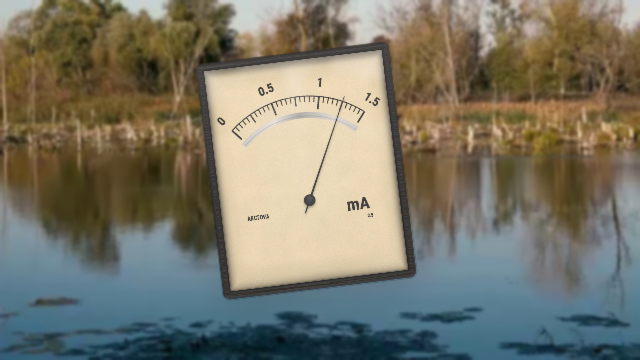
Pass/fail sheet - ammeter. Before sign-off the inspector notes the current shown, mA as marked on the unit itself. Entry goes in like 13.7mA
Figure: 1.25mA
